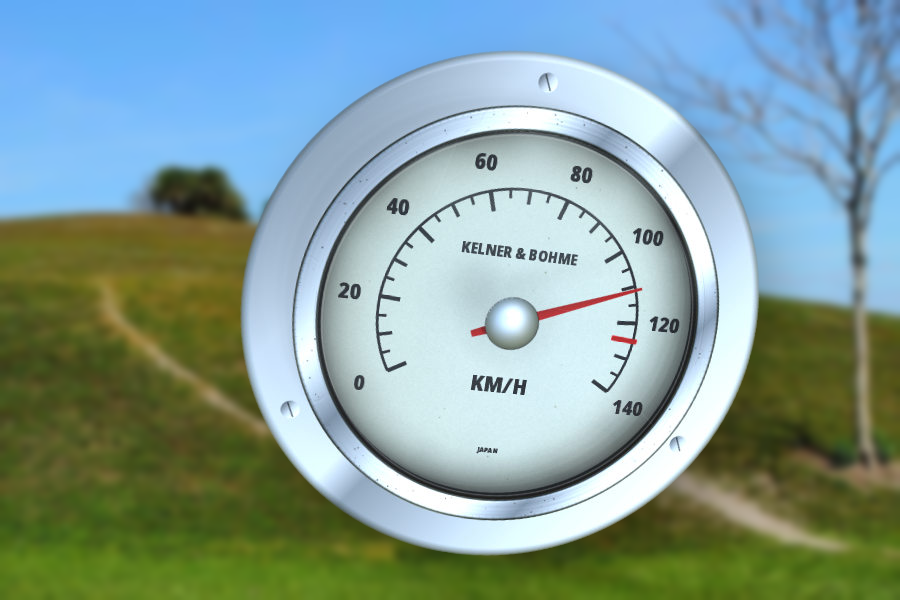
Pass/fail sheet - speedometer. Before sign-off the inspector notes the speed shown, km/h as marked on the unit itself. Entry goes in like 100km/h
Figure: 110km/h
